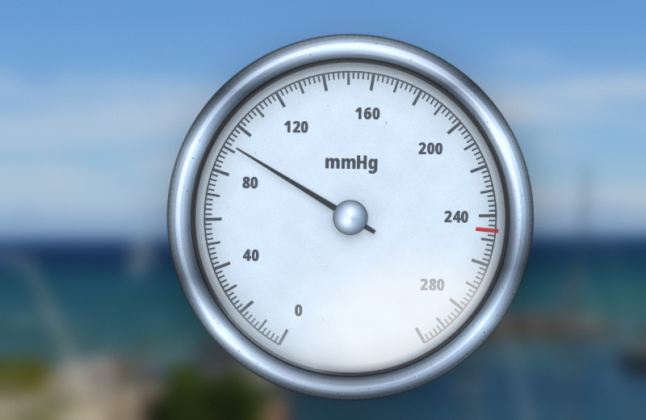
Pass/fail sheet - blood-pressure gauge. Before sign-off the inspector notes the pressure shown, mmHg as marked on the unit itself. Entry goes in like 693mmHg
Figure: 92mmHg
